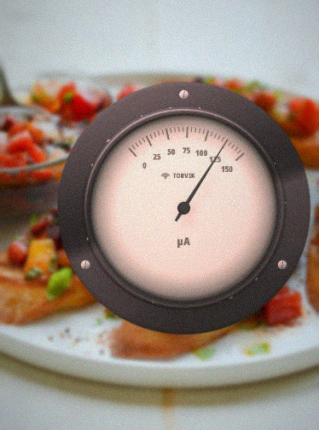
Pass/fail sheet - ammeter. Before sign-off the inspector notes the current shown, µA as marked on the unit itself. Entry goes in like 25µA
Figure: 125µA
